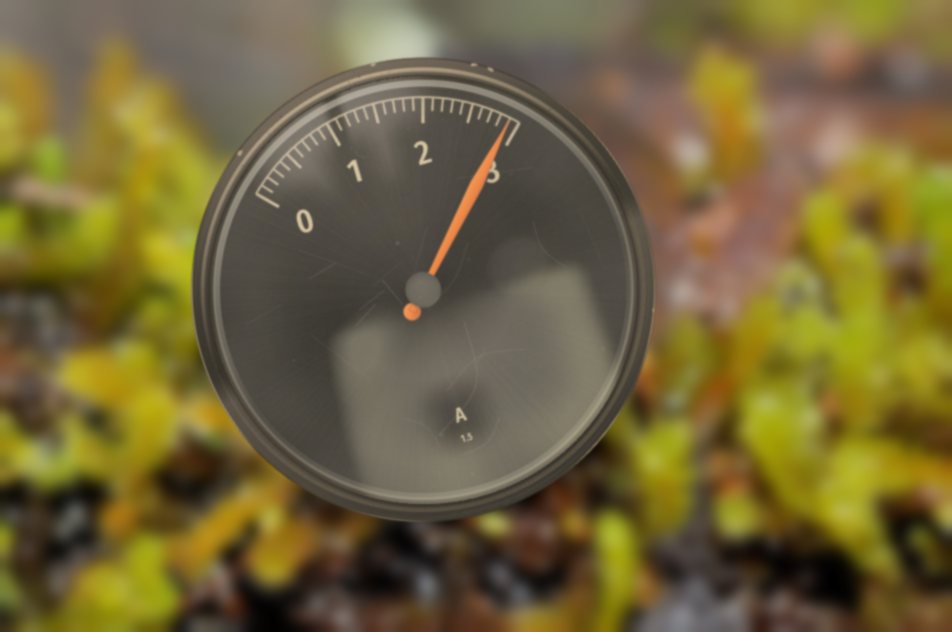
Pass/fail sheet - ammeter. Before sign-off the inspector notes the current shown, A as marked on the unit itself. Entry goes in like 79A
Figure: 2.9A
